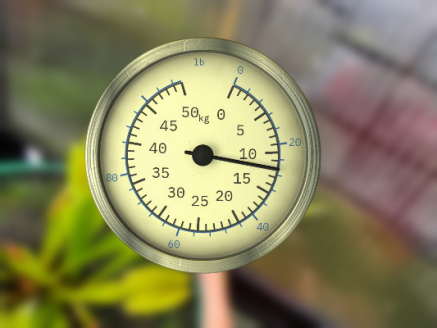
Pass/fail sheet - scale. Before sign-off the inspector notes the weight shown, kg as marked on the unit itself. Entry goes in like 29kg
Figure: 12kg
